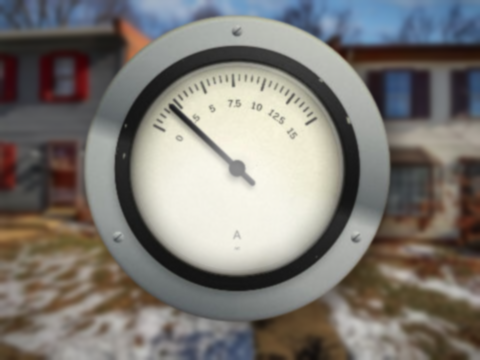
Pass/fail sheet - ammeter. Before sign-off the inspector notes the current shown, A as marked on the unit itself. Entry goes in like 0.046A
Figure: 2A
